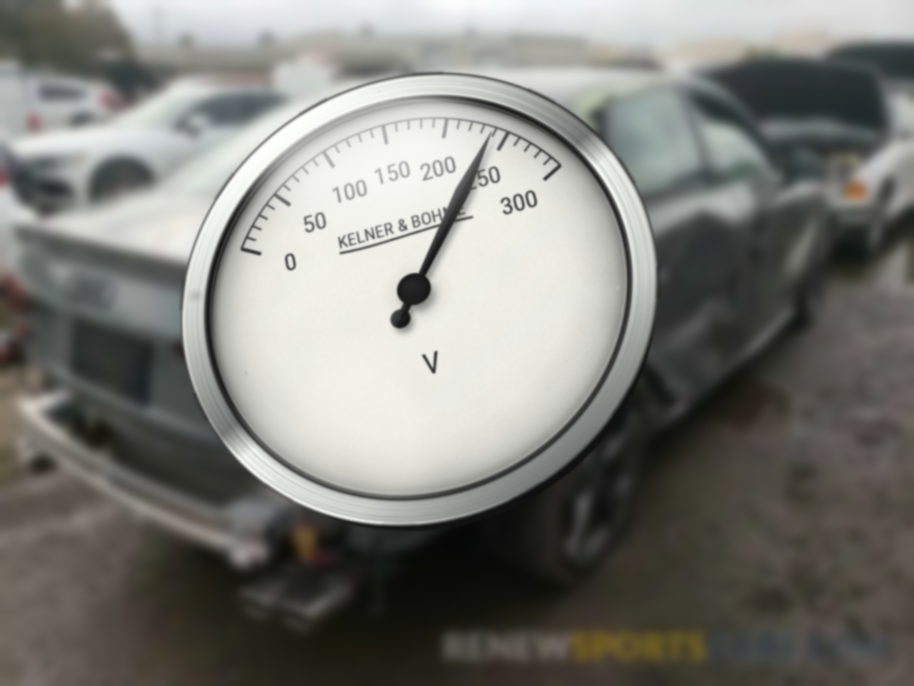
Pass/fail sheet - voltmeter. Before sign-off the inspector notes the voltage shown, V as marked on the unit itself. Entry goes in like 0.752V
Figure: 240V
